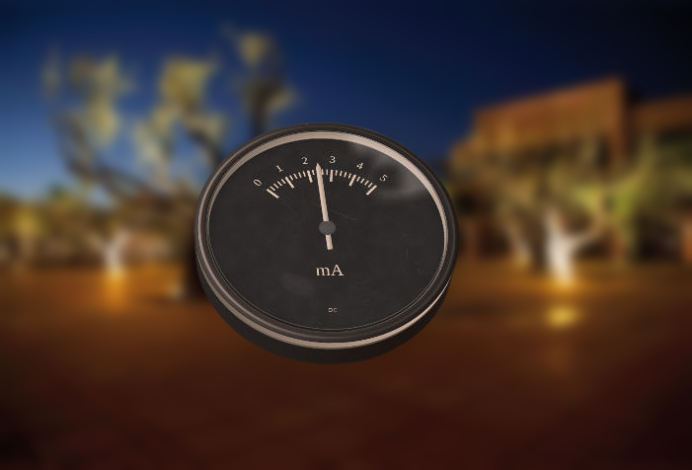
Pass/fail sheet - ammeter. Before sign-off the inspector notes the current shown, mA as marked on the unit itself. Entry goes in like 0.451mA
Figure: 2.4mA
